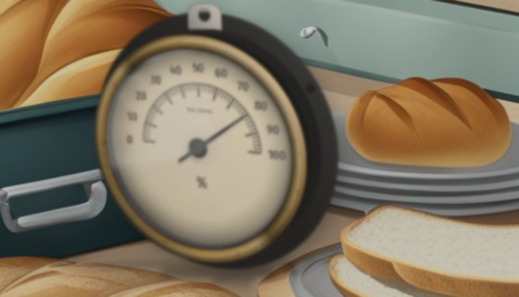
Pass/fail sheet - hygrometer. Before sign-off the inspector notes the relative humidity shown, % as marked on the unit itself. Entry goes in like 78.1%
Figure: 80%
